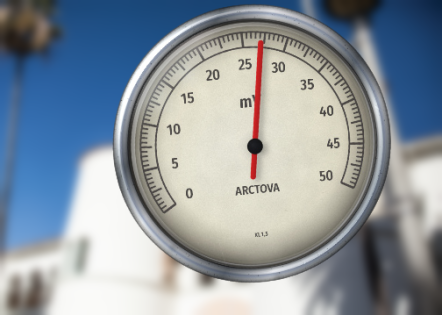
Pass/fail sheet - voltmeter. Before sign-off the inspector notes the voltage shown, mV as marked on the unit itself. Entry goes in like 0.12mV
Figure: 27mV
